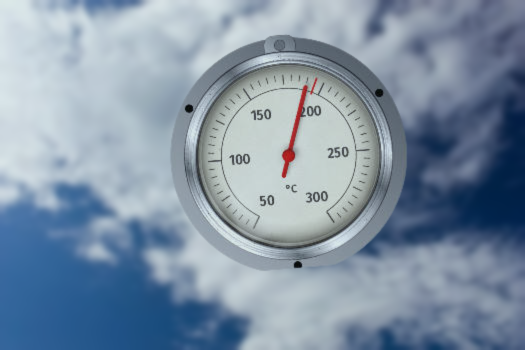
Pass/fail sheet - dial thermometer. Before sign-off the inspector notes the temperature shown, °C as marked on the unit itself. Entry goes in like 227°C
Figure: 190°C
